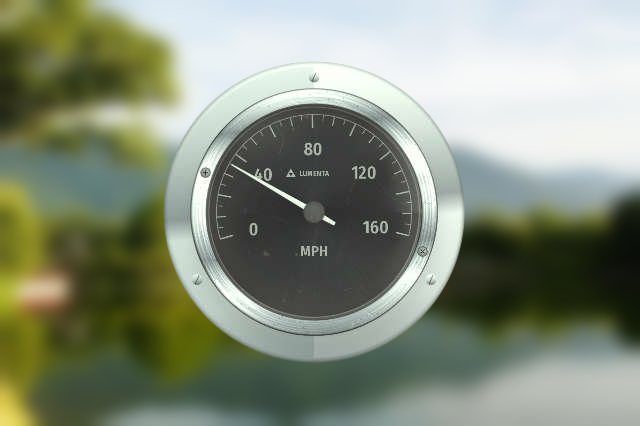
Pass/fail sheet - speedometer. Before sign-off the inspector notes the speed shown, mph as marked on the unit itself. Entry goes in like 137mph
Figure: 35mph
